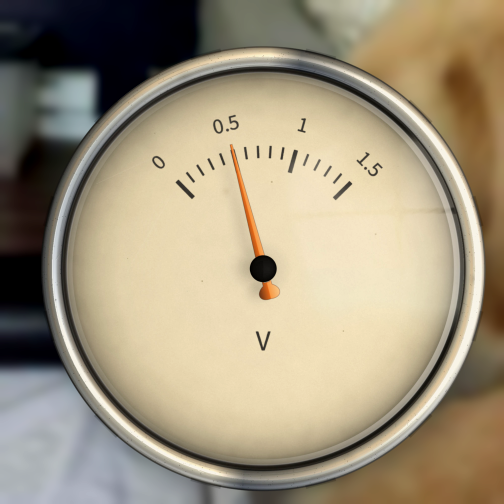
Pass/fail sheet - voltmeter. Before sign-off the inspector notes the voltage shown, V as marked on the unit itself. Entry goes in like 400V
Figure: 0.5V
